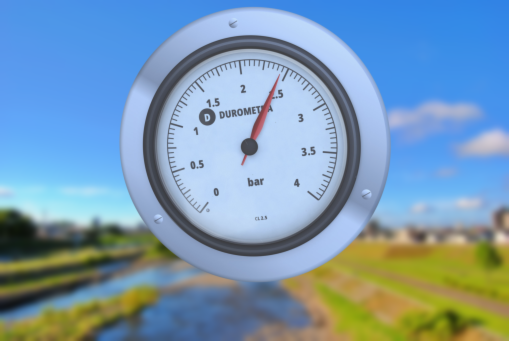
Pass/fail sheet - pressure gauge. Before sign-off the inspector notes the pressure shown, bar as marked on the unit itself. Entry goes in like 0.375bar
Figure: 2.45bar
